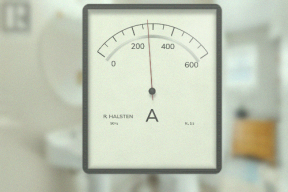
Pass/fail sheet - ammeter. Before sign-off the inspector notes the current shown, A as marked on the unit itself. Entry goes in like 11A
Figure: 275A
